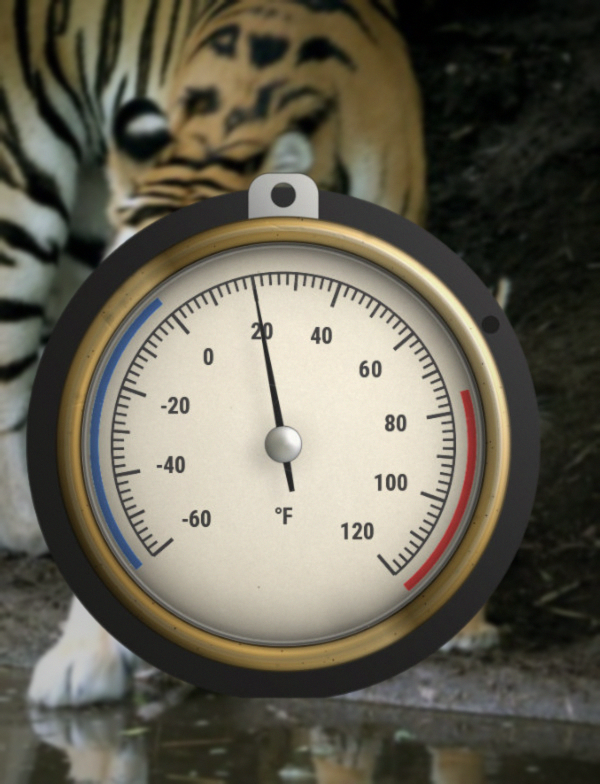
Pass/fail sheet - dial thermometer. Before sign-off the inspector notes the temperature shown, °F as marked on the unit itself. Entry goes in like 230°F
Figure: 20°F
